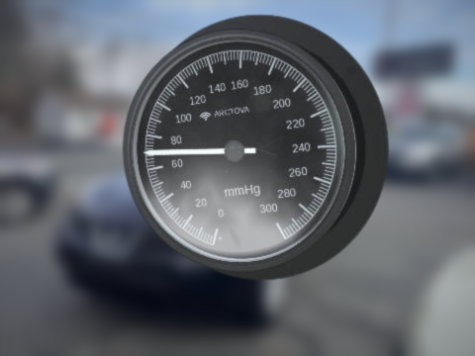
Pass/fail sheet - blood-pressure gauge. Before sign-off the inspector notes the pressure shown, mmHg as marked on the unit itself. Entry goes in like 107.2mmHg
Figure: 70mmHg
